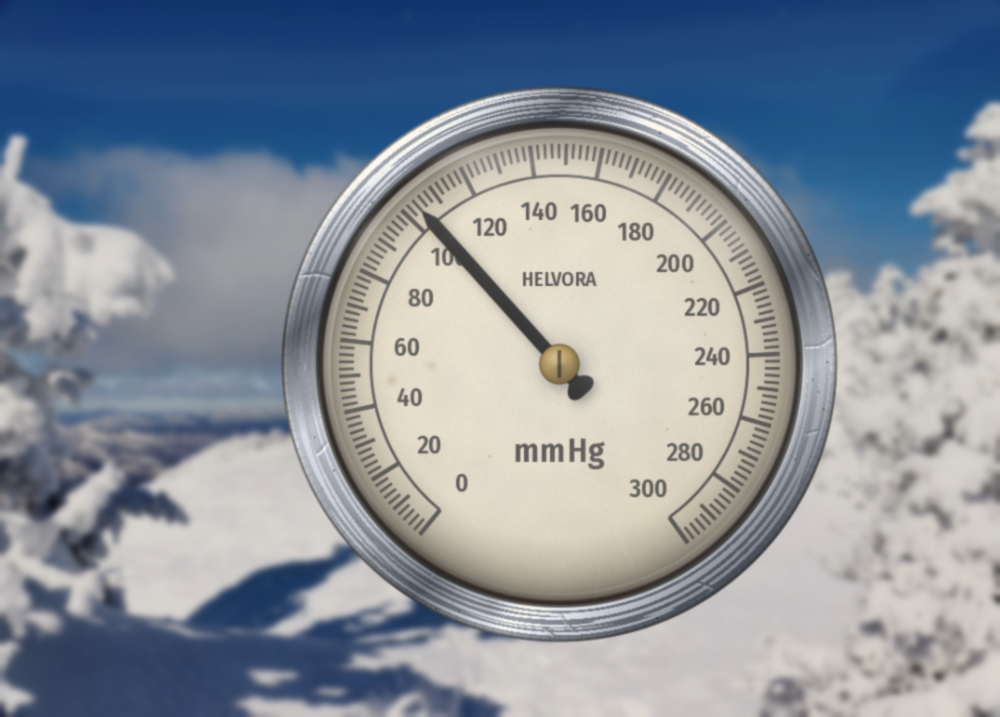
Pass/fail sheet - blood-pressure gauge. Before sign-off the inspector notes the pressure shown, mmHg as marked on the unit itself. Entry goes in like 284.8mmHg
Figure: 104mmHg
